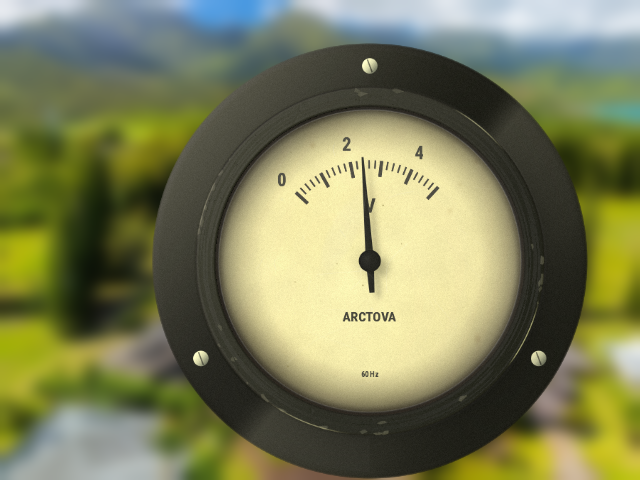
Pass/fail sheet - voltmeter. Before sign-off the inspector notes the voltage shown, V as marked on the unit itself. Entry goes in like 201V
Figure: 2.4V
